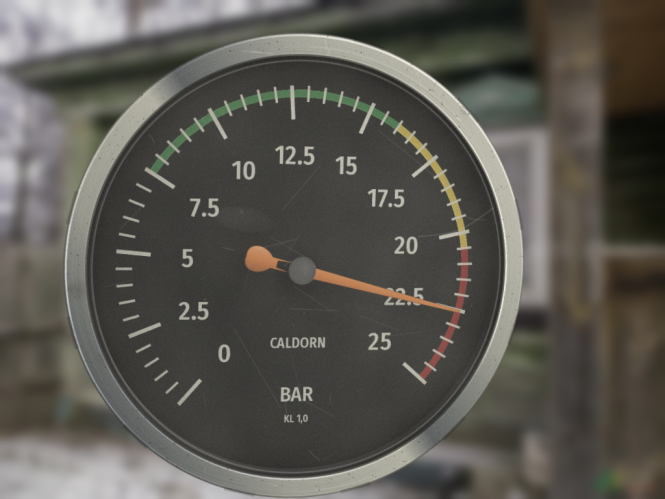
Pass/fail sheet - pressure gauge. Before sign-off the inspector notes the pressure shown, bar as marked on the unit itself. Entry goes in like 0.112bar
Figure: 22.5bar
